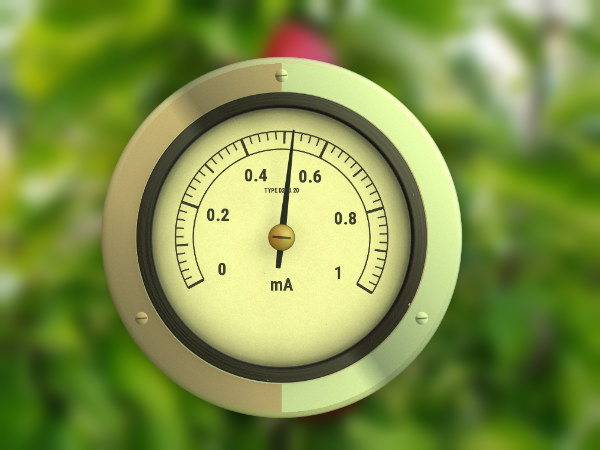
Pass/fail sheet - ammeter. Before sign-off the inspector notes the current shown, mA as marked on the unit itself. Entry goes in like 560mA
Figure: 0.52mA
